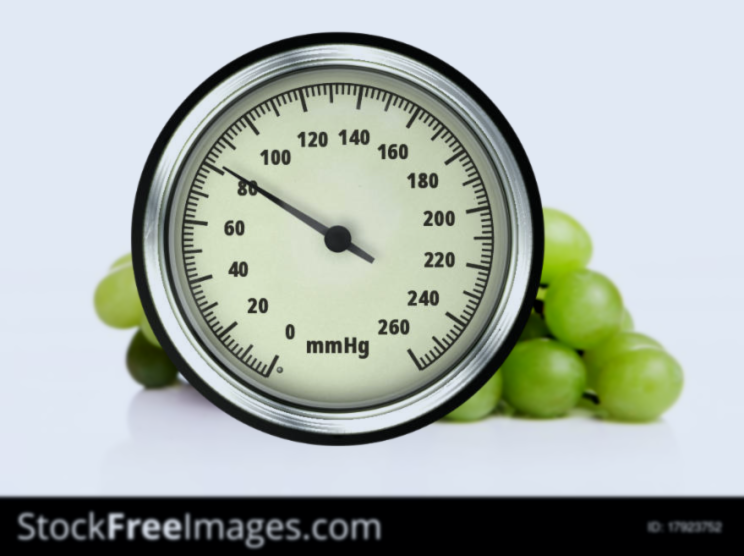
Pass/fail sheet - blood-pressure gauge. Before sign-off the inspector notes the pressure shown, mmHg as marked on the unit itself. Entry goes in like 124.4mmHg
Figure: 82mmHg
